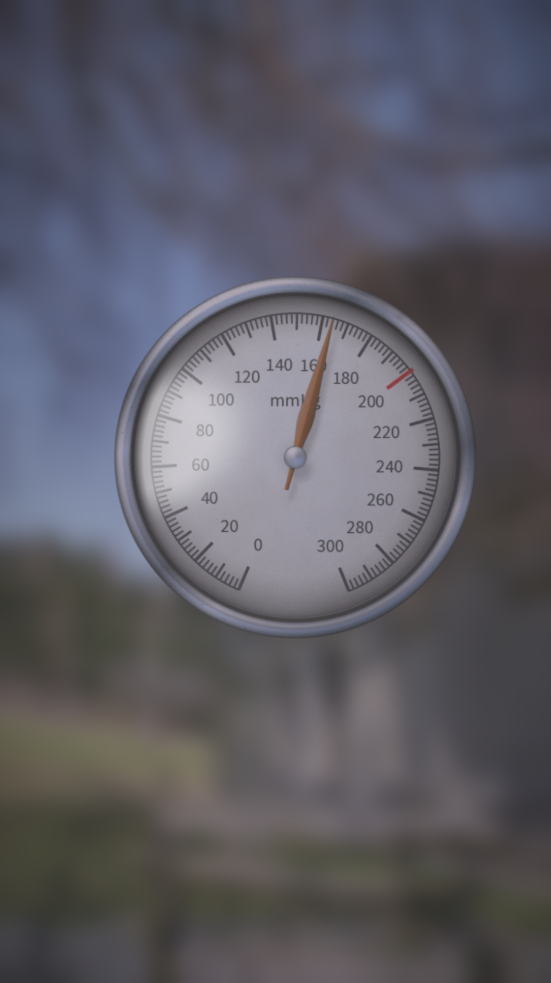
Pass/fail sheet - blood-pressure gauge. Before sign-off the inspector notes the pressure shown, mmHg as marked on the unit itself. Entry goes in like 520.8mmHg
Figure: 164mmHg
